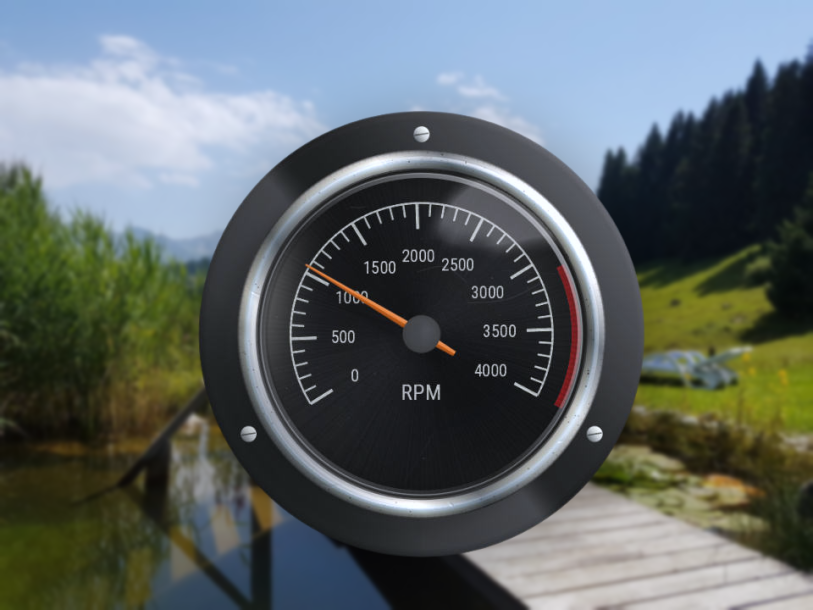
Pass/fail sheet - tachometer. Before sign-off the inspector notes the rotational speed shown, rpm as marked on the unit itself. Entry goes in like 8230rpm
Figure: 1050rpm
